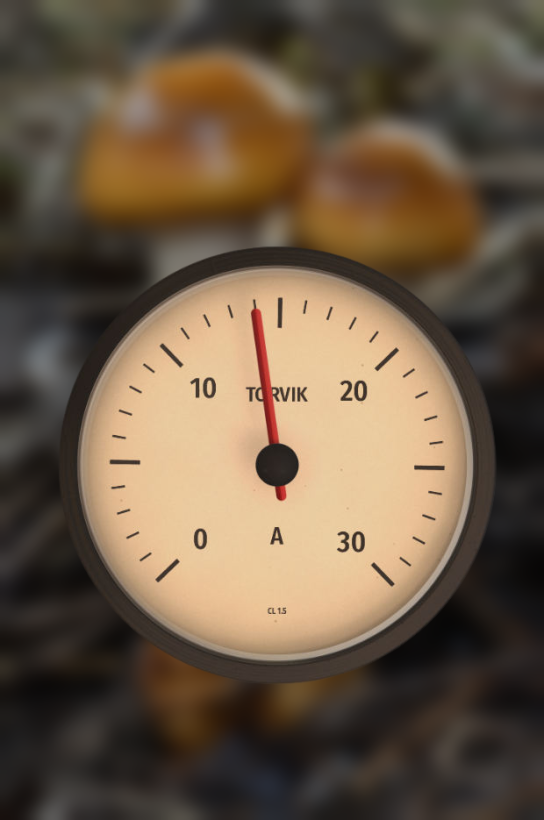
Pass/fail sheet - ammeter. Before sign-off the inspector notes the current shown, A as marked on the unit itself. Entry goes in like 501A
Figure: 14A
